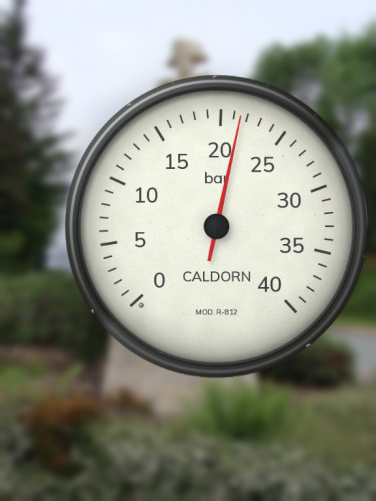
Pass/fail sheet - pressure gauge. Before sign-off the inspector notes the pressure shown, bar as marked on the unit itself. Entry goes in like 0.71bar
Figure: 21.5bar
